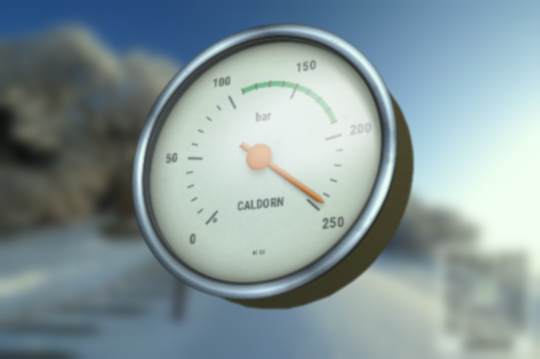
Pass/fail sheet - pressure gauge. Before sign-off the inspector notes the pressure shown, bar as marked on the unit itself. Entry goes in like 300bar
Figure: 245bar
